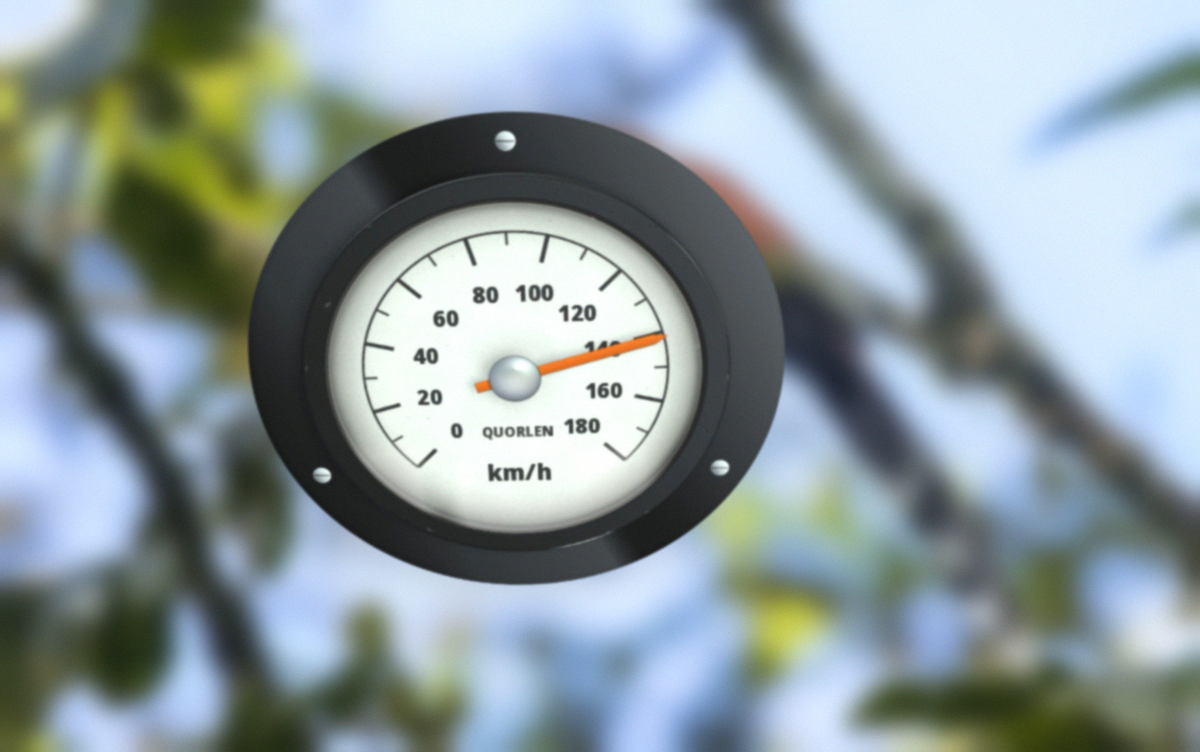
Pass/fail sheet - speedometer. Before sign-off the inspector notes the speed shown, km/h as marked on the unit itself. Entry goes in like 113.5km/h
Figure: 140km/h
